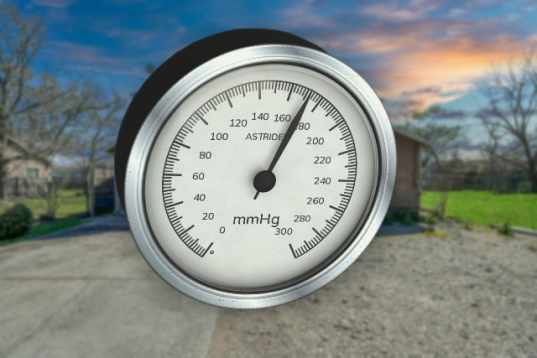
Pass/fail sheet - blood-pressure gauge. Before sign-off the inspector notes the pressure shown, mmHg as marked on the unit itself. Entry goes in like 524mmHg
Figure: 170mmHg
